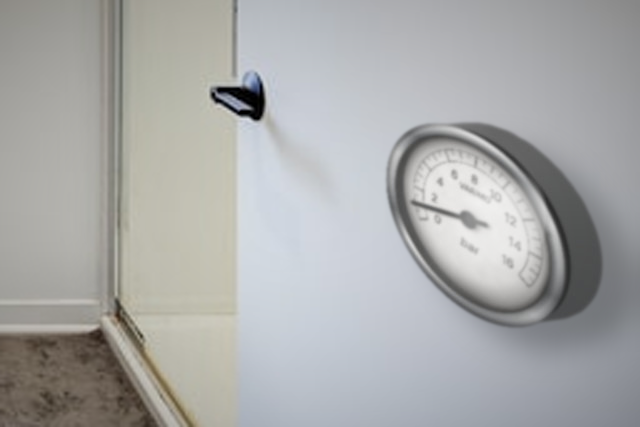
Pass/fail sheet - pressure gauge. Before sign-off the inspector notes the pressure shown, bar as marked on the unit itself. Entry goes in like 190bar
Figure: 1bar
